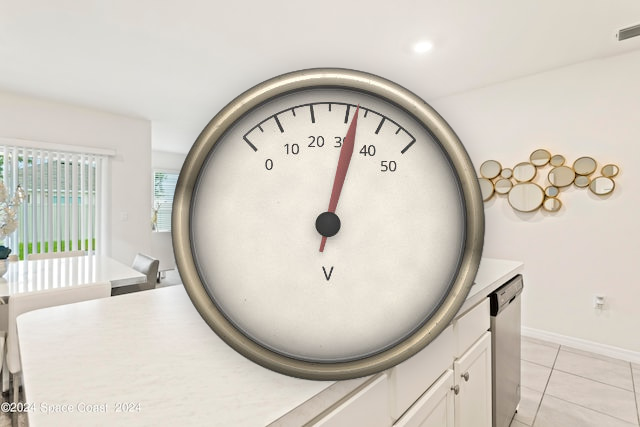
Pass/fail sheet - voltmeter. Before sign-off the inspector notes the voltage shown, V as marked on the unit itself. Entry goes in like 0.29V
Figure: 32.5V
